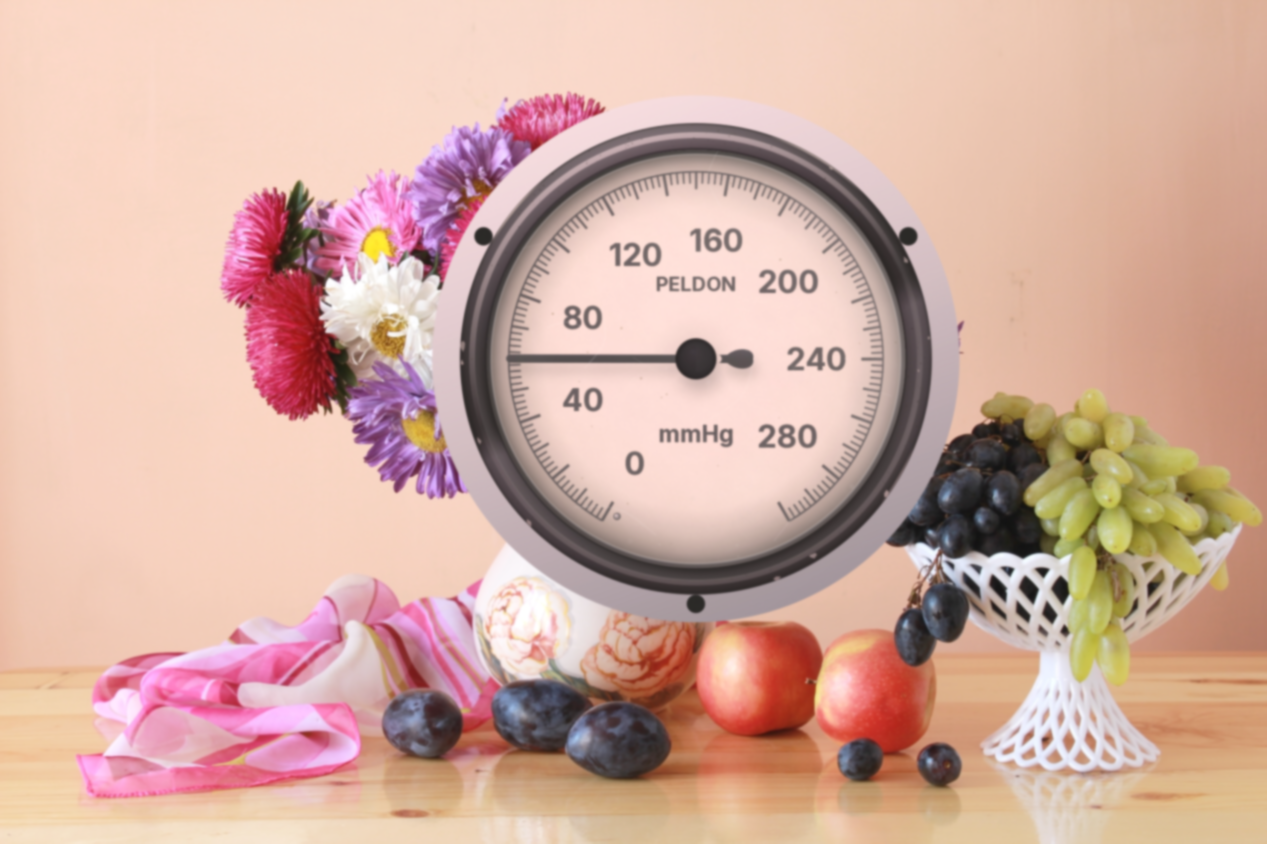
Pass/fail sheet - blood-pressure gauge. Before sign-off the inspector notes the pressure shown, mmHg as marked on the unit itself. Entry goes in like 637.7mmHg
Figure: 60mmHg
